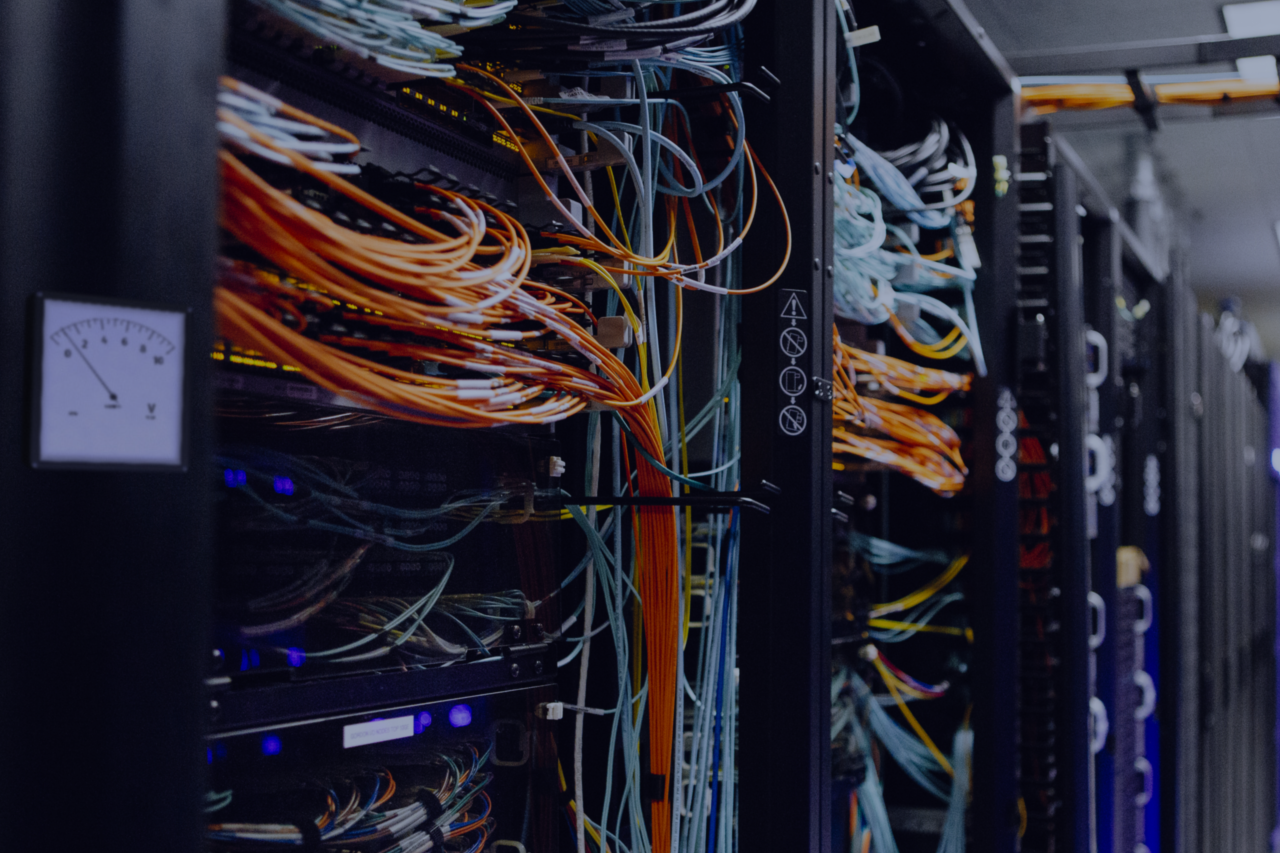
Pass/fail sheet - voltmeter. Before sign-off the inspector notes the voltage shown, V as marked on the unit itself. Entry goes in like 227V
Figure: 1V
